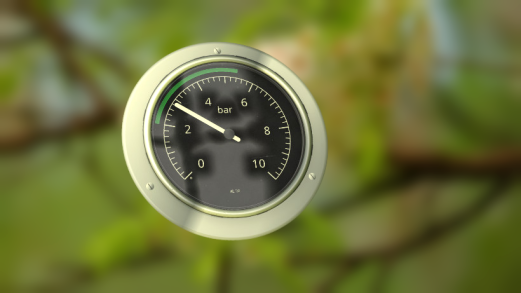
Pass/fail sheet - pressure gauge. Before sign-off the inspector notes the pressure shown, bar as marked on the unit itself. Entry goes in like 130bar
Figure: 2.8bar
